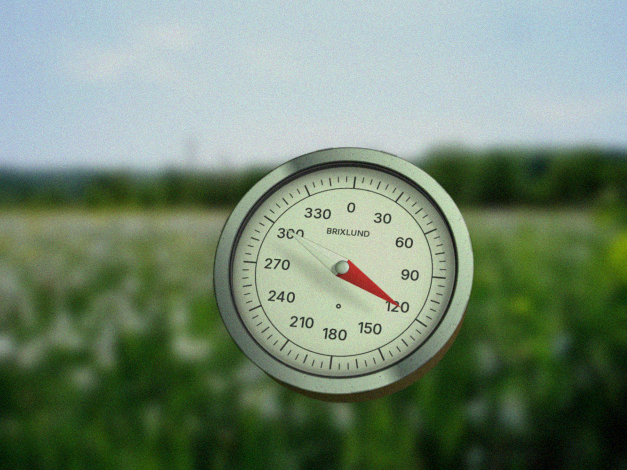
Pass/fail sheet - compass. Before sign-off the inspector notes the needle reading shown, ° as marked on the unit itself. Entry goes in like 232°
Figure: 120°
